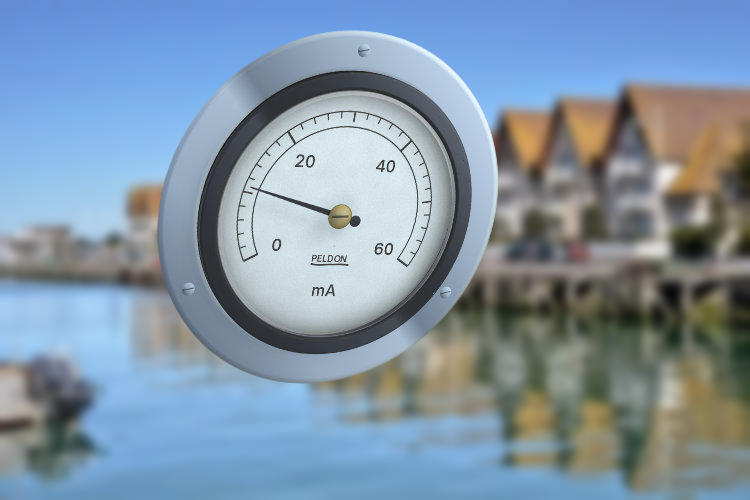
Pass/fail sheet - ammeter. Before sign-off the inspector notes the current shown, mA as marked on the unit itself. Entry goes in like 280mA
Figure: 11mA
